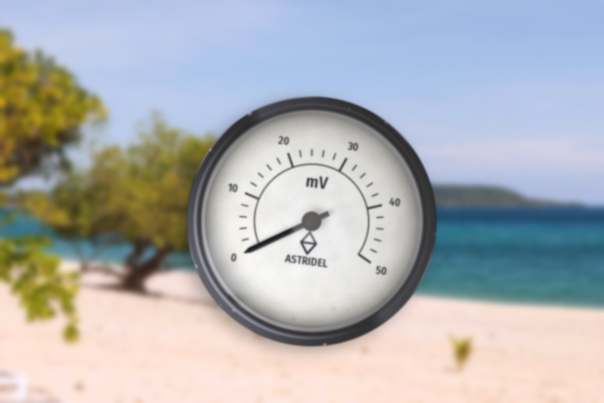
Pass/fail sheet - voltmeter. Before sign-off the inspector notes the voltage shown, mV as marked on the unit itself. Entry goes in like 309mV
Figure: 0mV
